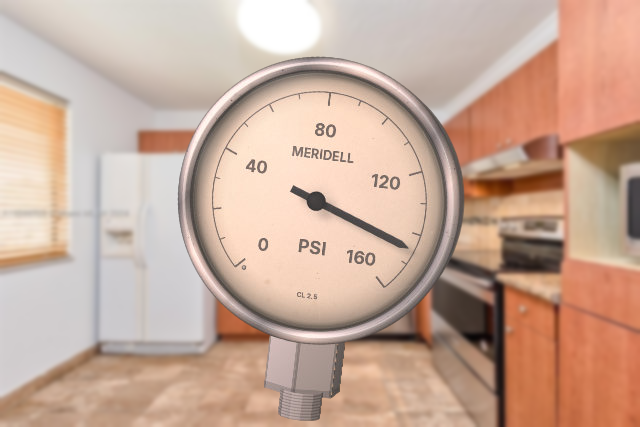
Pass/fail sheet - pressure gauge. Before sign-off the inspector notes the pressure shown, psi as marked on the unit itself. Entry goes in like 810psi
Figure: 145psi
